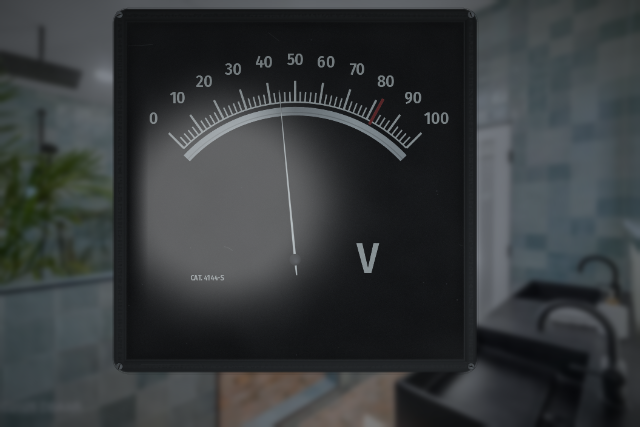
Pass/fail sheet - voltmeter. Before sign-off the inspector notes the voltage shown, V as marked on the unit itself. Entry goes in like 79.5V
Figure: 44V
